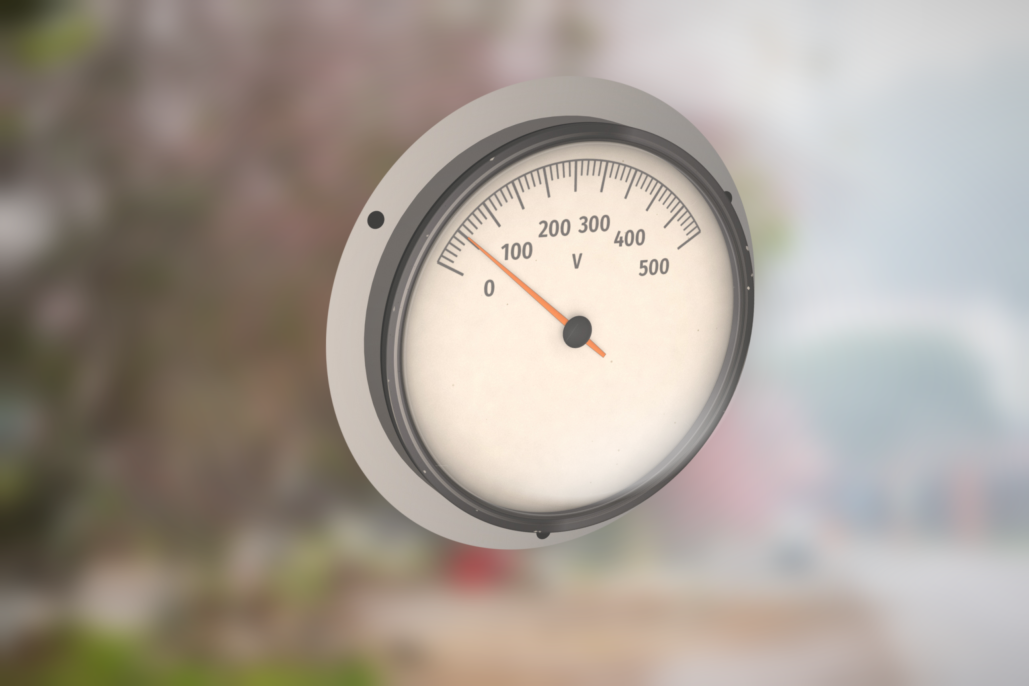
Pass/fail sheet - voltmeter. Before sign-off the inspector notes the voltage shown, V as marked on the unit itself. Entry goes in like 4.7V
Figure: 50V
